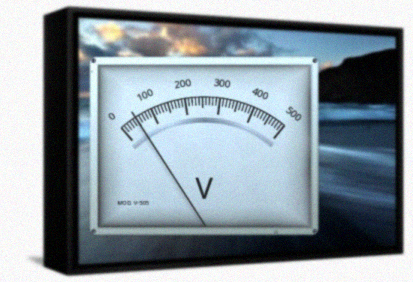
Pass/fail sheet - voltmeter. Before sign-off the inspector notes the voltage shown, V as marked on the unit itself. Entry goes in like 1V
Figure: 50V
